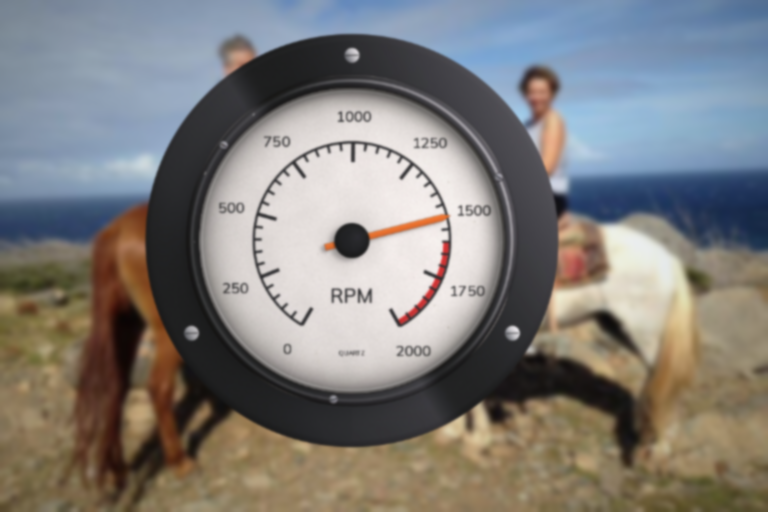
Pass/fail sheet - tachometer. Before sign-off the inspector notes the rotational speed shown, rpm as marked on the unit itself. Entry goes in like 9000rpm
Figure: 1500rpm
